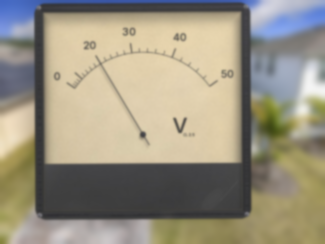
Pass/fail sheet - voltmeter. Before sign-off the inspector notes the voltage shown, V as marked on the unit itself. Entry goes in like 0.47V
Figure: 20V
